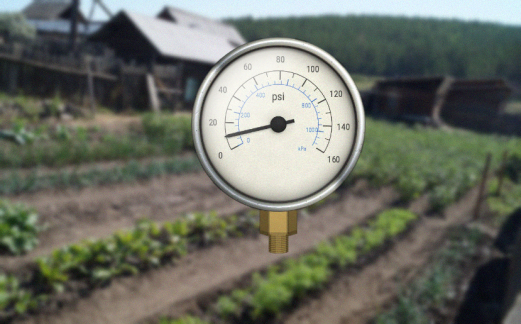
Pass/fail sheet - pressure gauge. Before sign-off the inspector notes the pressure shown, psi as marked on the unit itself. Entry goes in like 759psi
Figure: 10psi
